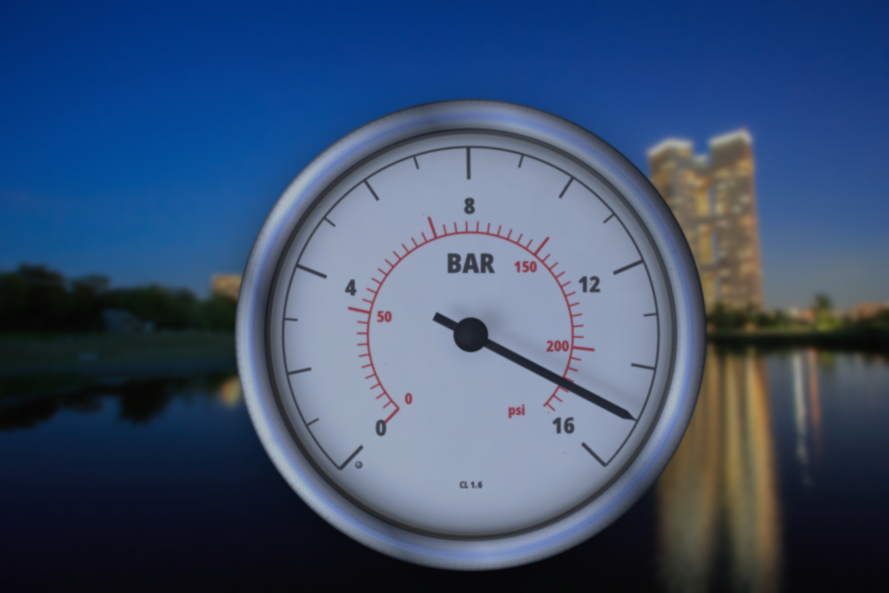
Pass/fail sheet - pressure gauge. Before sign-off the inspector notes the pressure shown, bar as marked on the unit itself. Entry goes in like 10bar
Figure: 15bar
